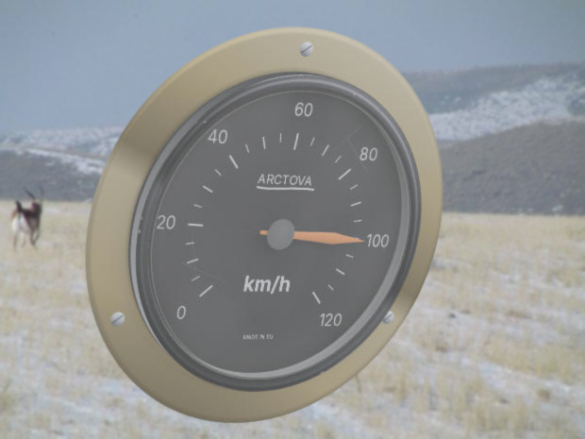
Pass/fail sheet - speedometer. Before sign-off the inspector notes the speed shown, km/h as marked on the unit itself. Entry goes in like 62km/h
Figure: 100km/h
